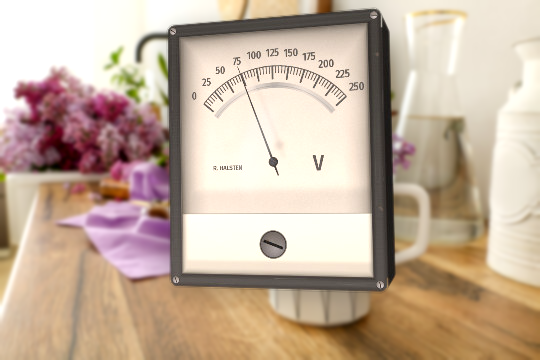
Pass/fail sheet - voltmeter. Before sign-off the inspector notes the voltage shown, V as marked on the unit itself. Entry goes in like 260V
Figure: 75V
